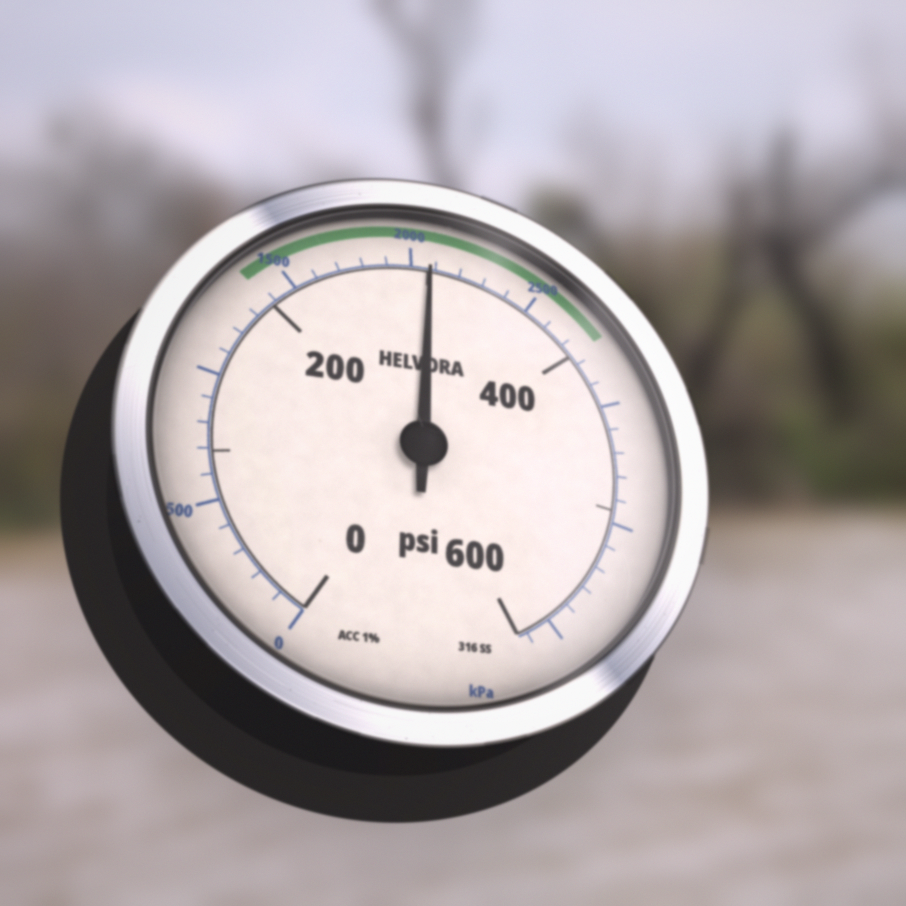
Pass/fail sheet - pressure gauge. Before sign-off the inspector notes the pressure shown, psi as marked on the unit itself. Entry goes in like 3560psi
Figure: 300psi
